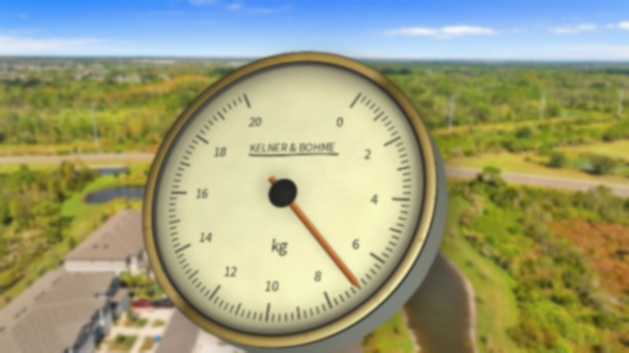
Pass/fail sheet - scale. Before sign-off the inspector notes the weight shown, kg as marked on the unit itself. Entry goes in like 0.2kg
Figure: 7kg
